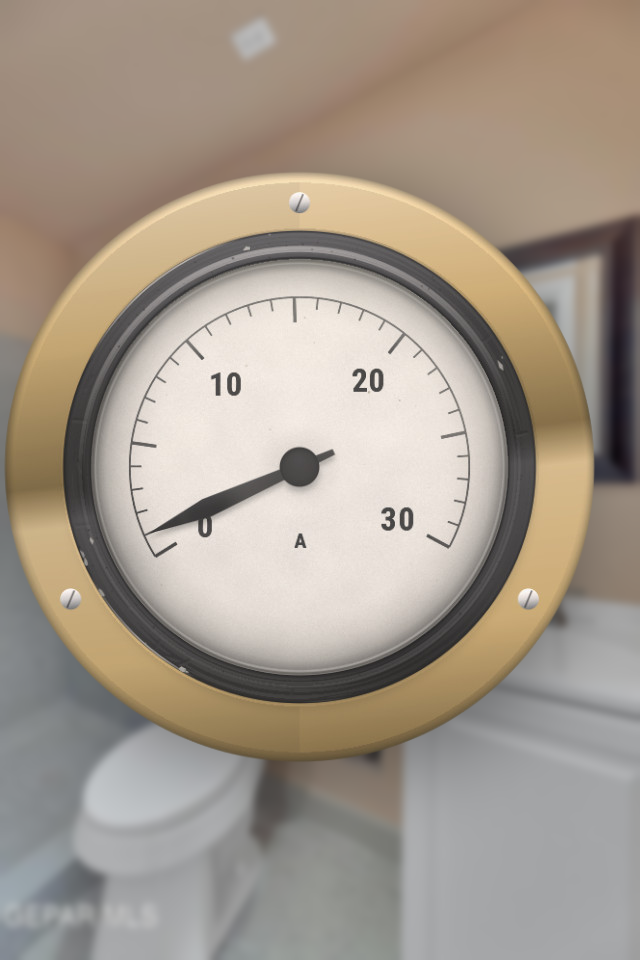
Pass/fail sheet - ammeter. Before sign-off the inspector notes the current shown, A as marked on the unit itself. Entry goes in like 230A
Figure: 1A
